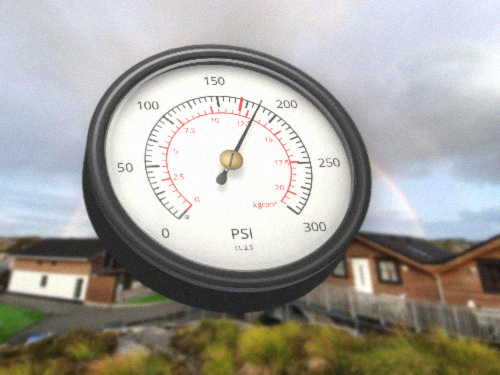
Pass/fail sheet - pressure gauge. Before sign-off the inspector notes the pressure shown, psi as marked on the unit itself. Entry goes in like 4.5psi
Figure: 185psi
